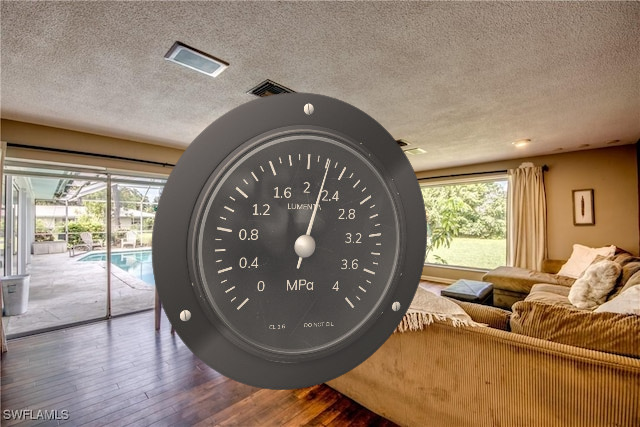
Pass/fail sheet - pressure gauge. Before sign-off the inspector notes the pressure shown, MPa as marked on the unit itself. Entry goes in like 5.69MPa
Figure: 2.2MPa
